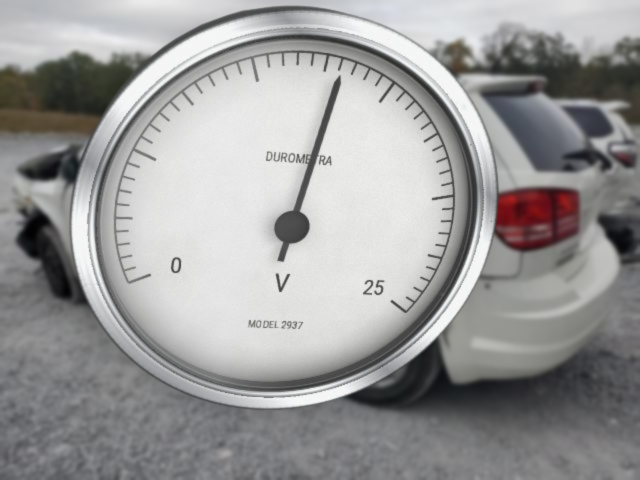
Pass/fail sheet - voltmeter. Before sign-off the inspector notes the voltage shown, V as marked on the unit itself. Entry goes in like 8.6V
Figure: 13V
